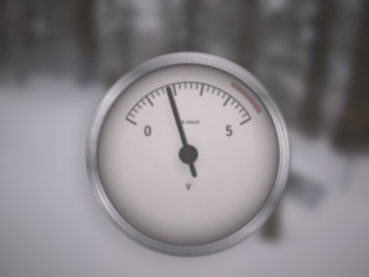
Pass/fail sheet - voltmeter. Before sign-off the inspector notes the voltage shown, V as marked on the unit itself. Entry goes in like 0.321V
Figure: 1.8V
